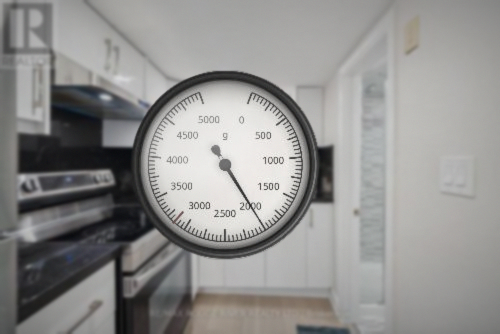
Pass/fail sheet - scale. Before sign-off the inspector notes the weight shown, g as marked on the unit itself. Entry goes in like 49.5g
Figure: 2000g
